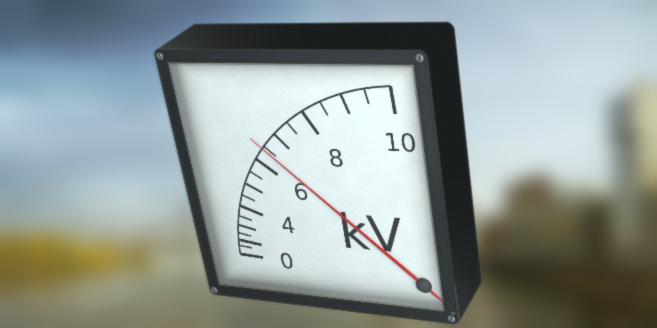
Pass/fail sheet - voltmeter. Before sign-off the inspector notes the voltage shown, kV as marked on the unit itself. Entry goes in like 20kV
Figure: 6.5kV
